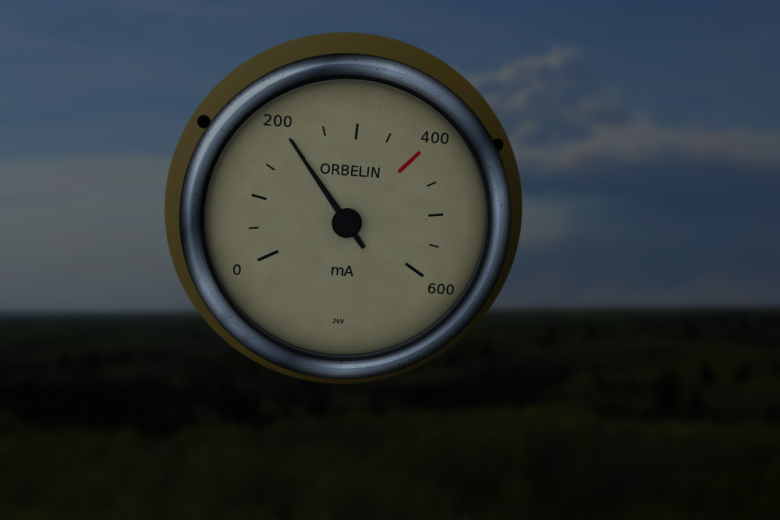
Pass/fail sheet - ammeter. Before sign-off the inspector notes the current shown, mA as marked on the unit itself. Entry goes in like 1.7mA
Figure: 200mA
